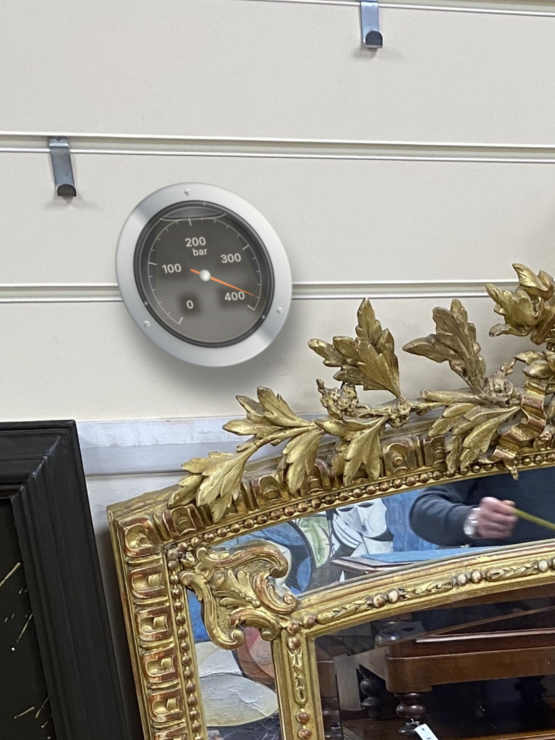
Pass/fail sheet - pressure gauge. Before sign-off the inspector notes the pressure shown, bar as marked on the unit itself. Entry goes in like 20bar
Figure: 380bar
